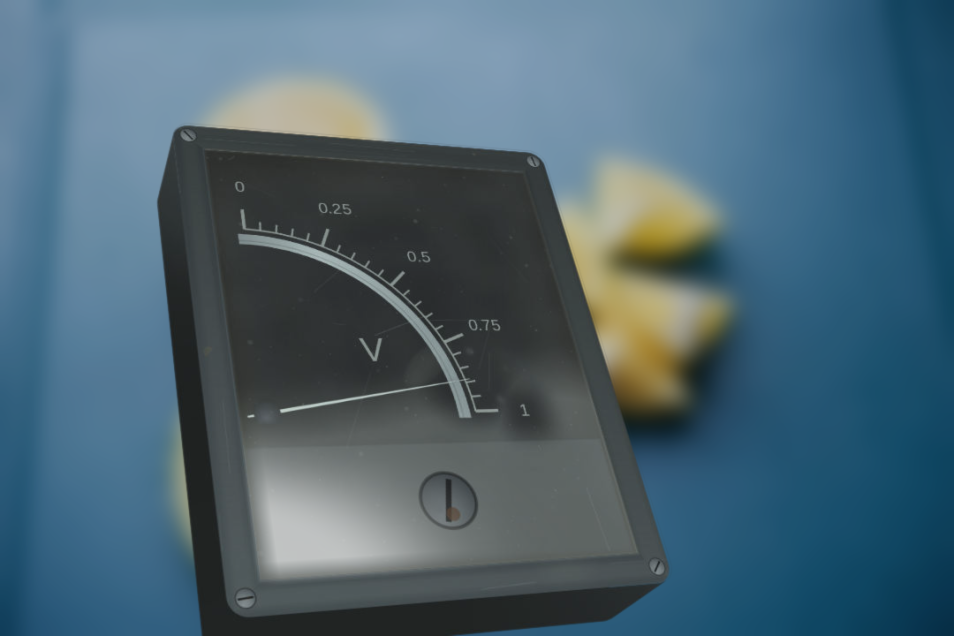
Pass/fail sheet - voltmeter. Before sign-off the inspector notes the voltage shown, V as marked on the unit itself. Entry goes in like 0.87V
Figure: 0.9V
